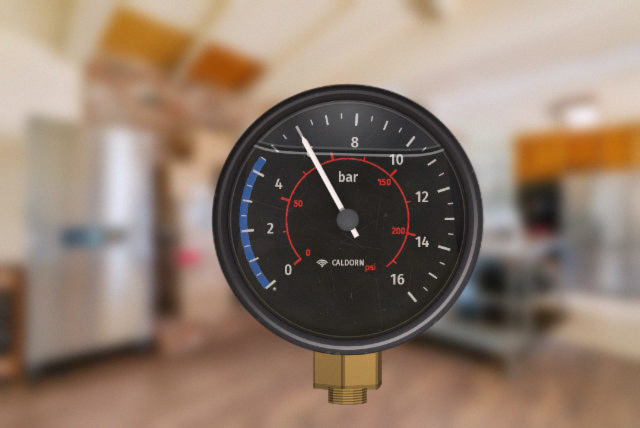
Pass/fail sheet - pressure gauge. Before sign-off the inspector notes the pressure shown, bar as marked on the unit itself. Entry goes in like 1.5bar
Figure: 6bar
